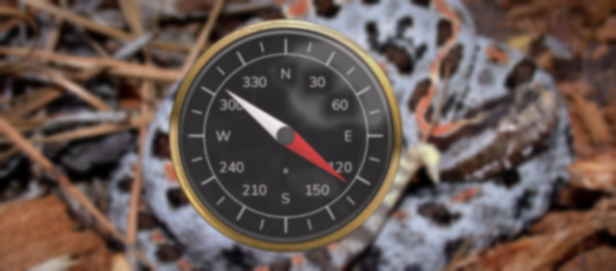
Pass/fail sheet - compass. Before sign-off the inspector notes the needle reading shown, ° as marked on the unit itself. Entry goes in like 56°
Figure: 127.5°
